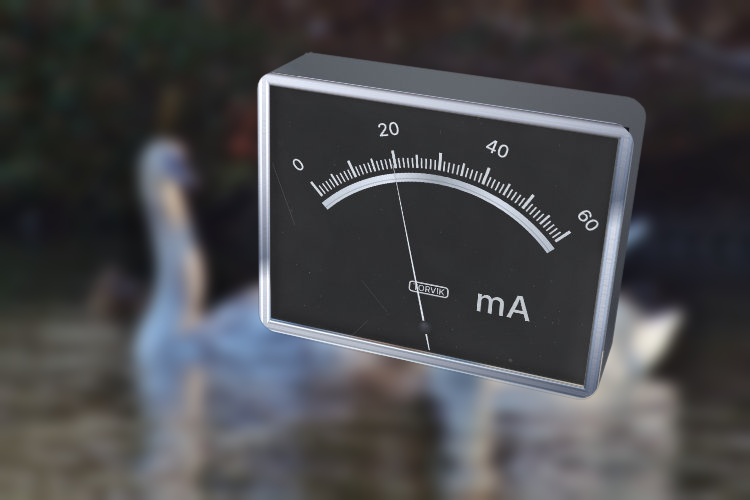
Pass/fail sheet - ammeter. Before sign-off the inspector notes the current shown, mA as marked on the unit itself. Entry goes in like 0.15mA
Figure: 20mA
